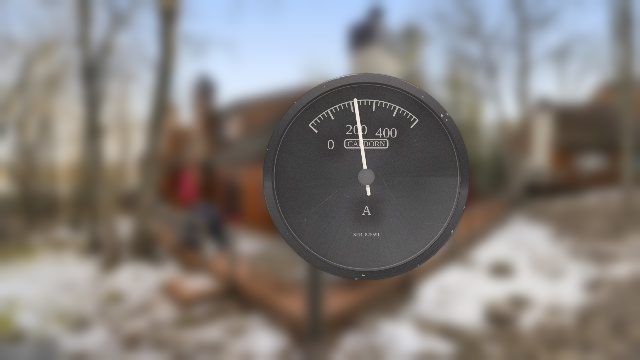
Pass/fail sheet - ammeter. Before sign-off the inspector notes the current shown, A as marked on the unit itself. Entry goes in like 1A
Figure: 220A
